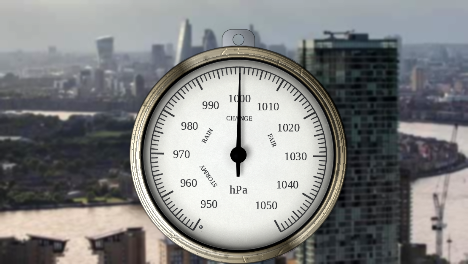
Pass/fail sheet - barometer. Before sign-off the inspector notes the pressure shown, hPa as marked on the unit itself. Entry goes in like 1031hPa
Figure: 1000hPa
